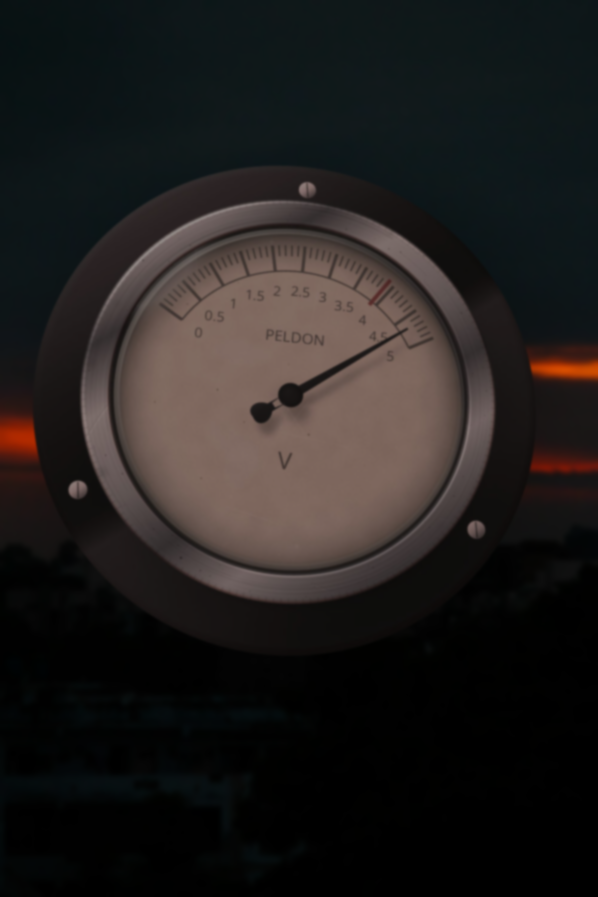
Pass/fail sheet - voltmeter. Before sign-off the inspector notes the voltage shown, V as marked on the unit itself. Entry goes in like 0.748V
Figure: 4.7V
